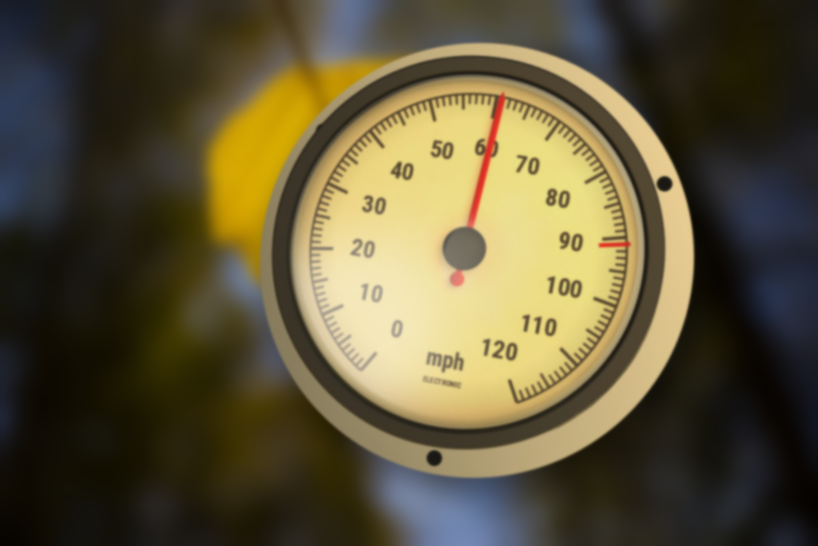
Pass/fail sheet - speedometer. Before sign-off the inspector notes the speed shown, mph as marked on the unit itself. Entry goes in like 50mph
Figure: 61mph
